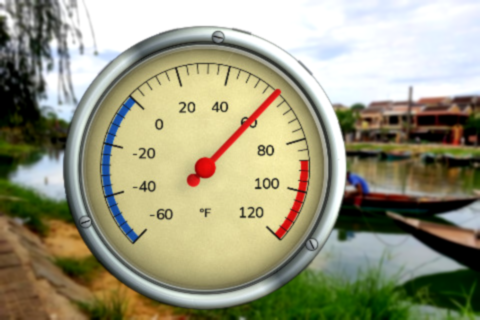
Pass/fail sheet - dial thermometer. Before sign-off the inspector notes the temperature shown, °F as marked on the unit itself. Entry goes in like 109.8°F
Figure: 60°F
